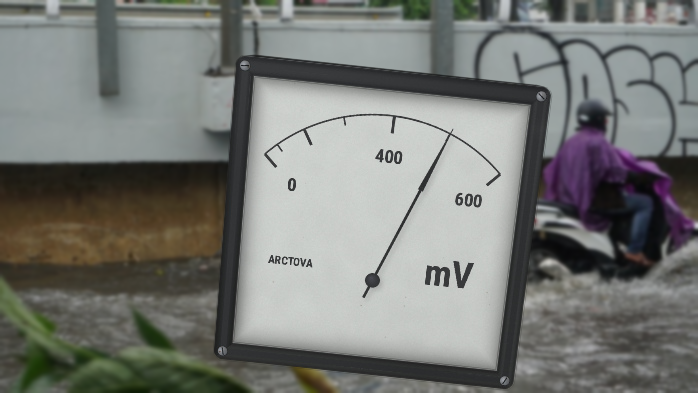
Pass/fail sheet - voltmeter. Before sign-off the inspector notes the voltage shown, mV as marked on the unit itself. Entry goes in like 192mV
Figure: 500mV
